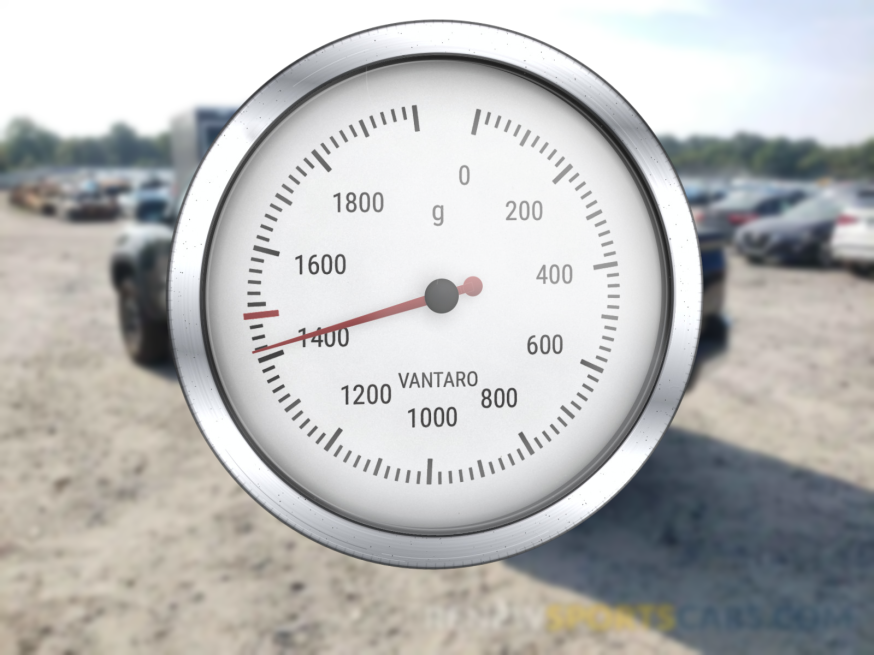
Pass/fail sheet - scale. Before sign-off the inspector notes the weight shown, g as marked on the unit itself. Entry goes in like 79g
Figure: 1420g
